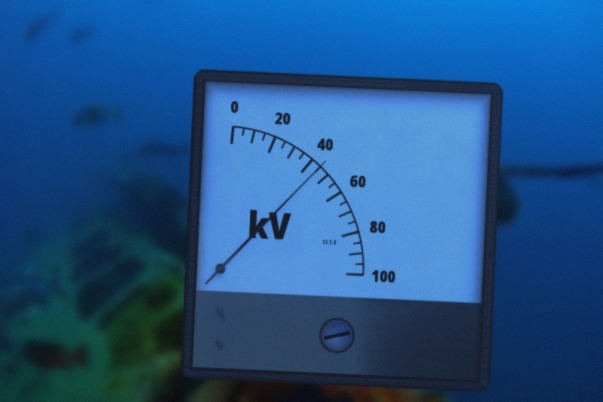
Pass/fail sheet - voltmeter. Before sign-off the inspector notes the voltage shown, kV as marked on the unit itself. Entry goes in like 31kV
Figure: 45kV
